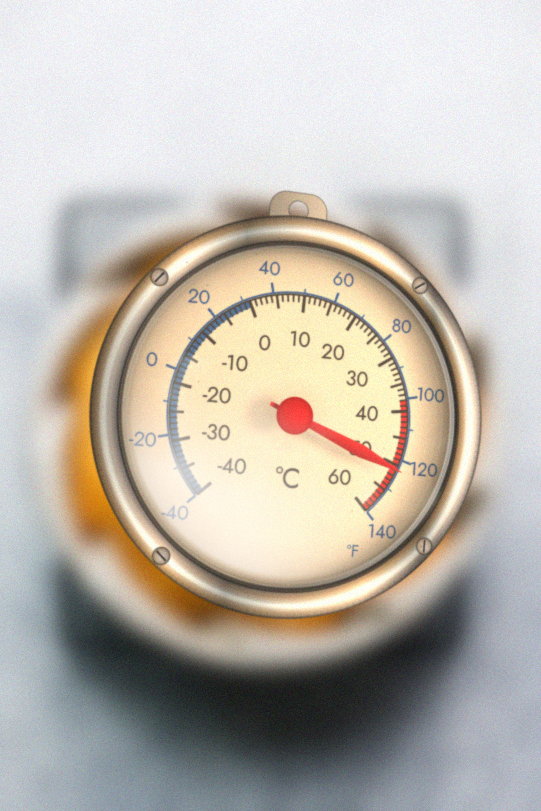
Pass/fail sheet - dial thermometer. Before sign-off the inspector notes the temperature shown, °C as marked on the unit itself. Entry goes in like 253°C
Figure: 51°C
